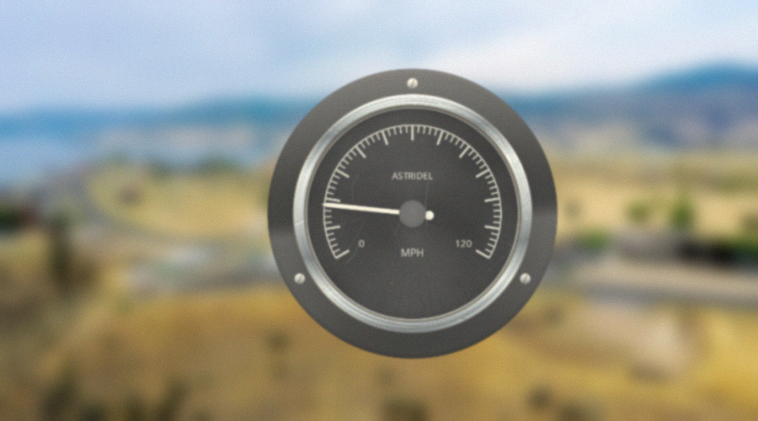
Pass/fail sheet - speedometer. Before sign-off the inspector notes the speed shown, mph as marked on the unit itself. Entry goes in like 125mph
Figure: 18mph
